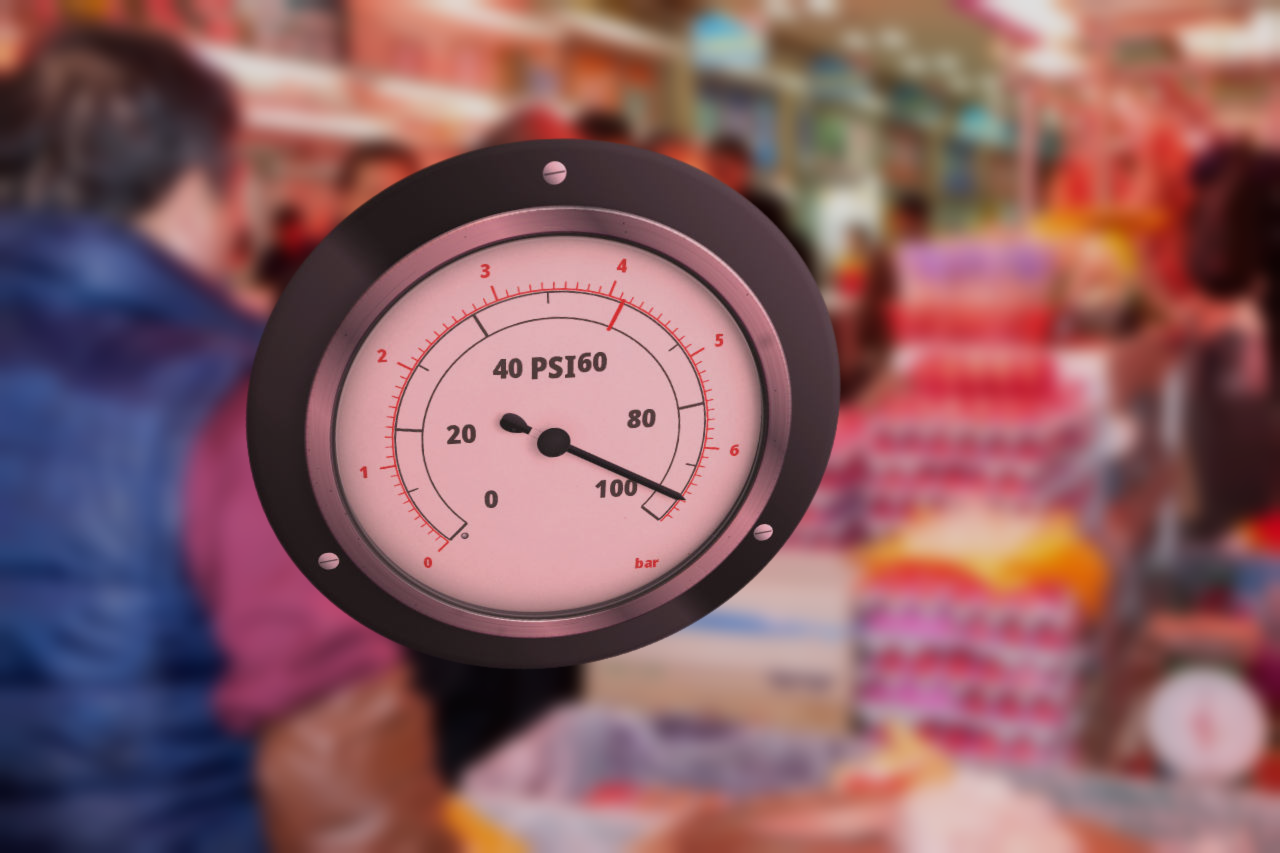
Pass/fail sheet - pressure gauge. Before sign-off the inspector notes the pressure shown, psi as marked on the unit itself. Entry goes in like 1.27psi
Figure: 95psi
